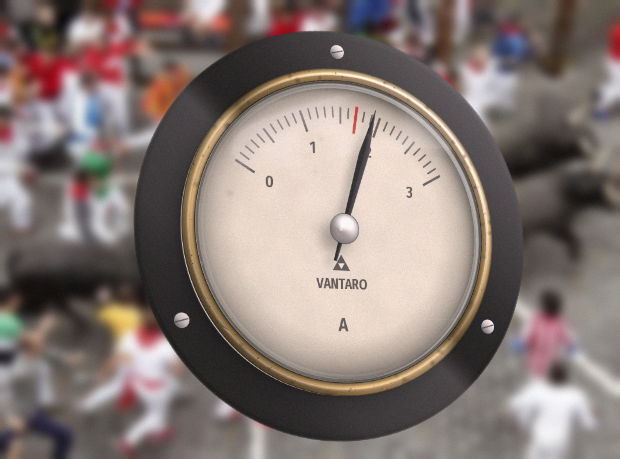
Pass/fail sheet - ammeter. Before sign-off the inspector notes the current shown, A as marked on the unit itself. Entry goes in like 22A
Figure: 1.9A
